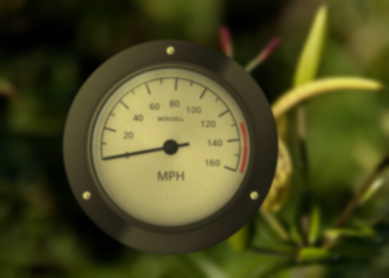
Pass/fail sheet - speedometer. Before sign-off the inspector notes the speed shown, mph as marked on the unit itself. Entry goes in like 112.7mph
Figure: 0mph
